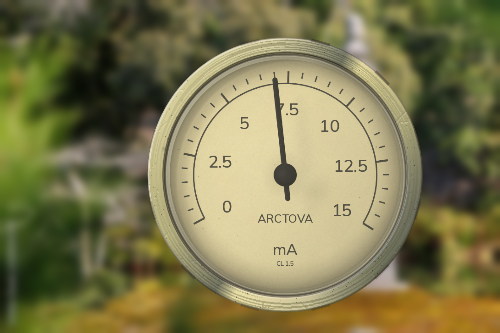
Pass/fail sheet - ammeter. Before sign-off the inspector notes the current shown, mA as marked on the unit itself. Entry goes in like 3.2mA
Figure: 7mA
